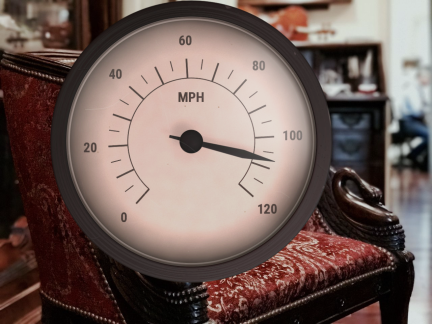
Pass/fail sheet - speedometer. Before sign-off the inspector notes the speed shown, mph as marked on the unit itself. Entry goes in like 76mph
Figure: 107.5mph
